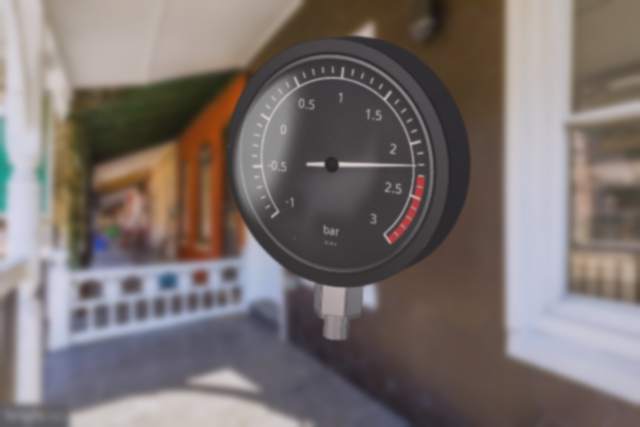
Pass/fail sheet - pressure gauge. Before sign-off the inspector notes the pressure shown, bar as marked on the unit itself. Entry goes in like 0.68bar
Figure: 2.2bar
